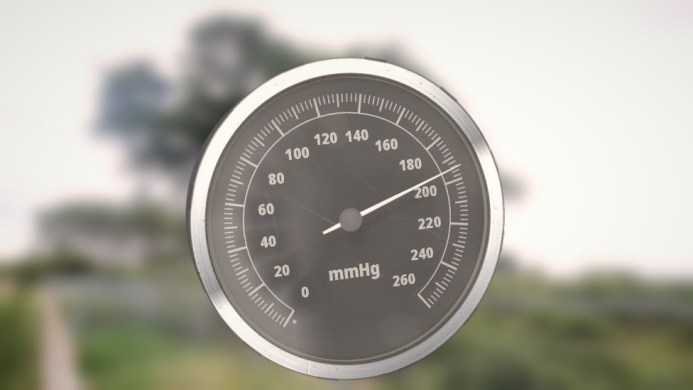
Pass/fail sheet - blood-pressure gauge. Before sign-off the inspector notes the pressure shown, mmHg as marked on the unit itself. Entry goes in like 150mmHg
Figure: 194mmHg
